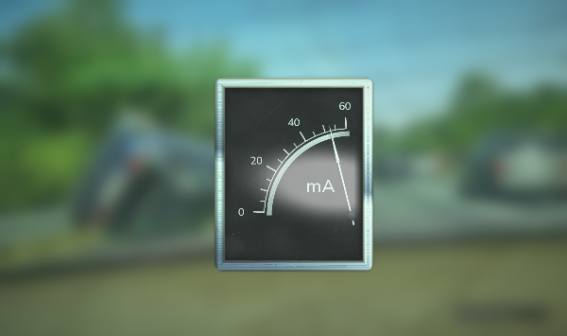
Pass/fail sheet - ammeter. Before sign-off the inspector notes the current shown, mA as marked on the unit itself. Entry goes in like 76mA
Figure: 52.5mA
